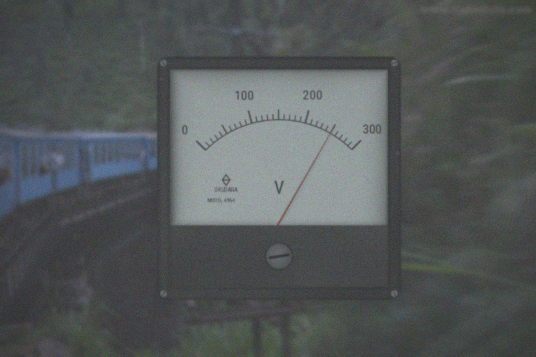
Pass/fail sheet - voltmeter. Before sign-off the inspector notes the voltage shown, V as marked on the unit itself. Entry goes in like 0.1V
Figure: 250V
